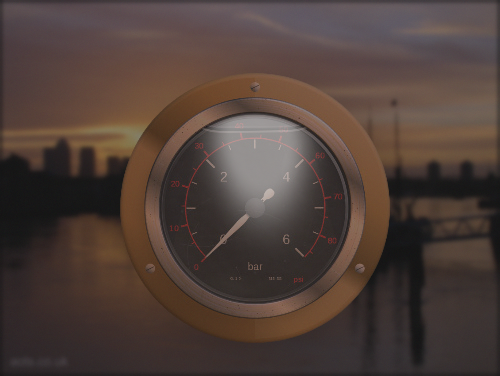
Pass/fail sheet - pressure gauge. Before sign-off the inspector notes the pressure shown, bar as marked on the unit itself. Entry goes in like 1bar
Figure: 0bar
